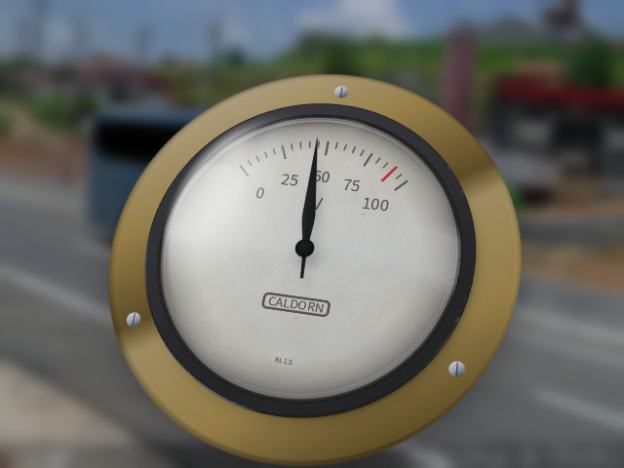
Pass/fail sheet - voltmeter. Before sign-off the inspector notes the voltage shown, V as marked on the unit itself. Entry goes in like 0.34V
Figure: 45V
